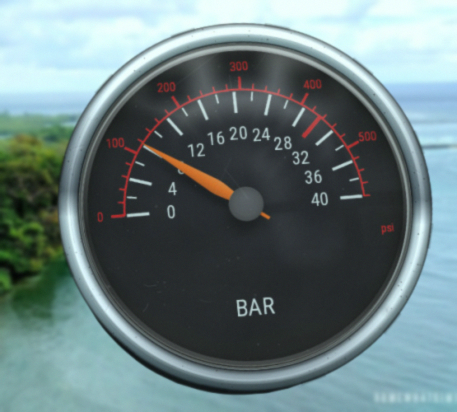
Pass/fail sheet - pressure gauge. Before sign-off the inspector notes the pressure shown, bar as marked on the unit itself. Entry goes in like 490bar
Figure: 8bar
